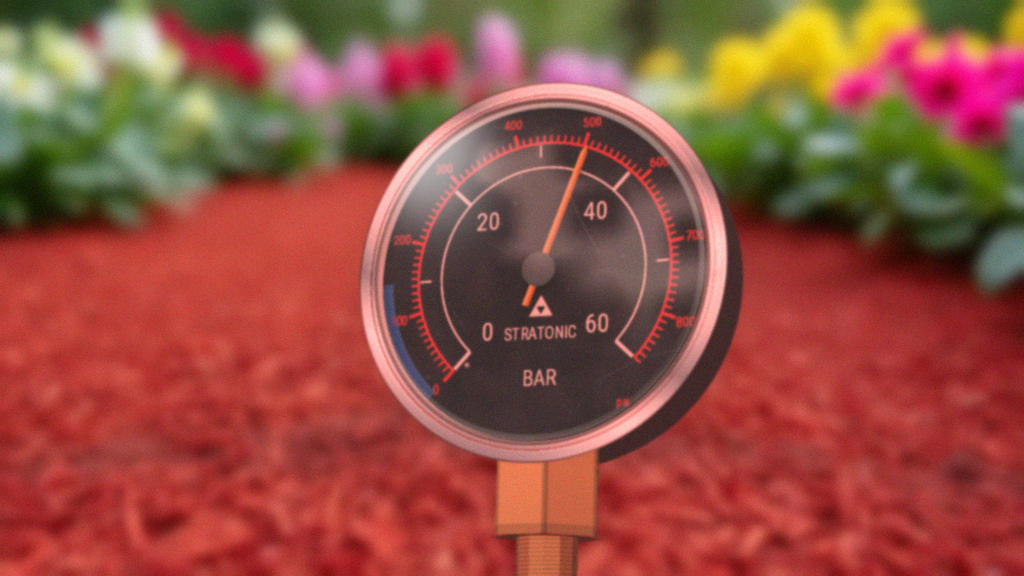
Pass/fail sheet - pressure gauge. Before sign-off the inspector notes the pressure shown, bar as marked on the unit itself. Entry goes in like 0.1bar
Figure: 35bar
